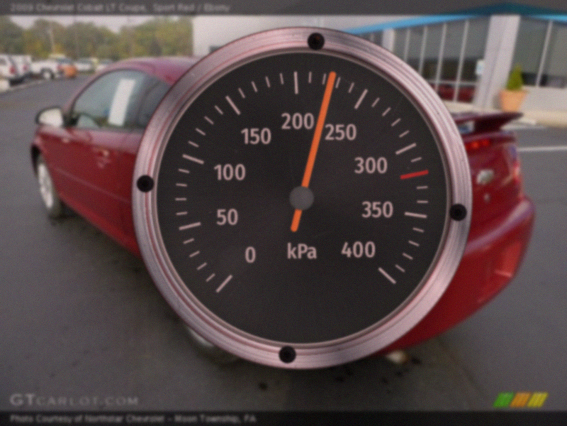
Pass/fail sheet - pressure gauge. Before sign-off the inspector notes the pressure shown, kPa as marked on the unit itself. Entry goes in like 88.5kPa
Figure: 225kPa
